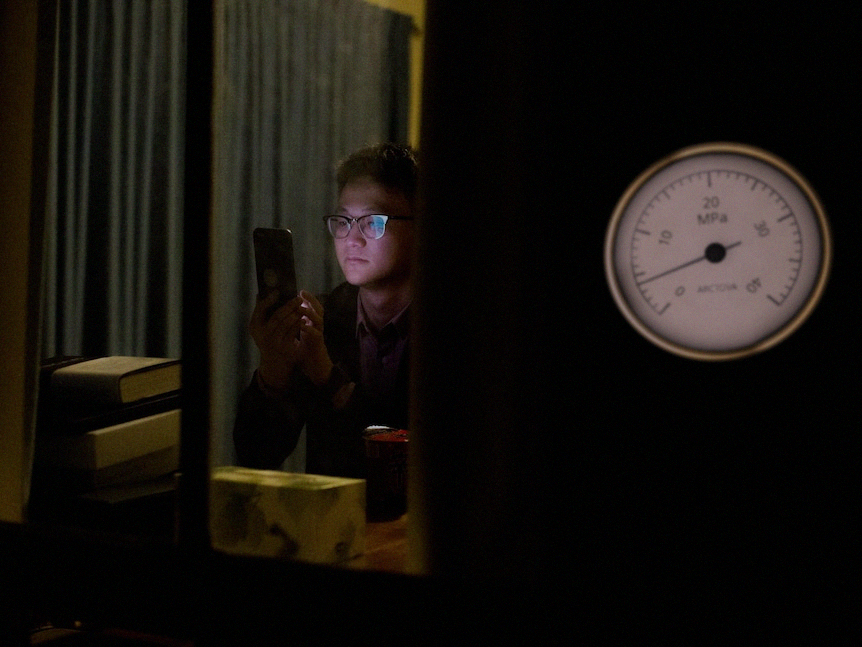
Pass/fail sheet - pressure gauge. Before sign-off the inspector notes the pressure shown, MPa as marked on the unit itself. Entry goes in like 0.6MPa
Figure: 4MPa
